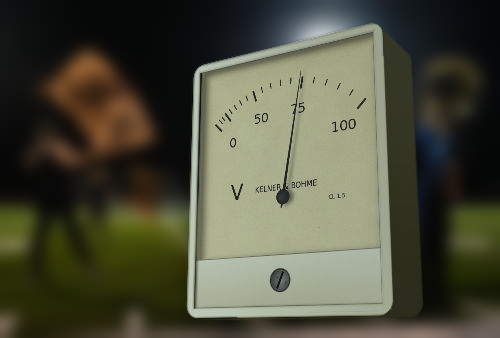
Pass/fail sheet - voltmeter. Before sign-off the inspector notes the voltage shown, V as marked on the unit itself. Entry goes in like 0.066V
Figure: 75V
